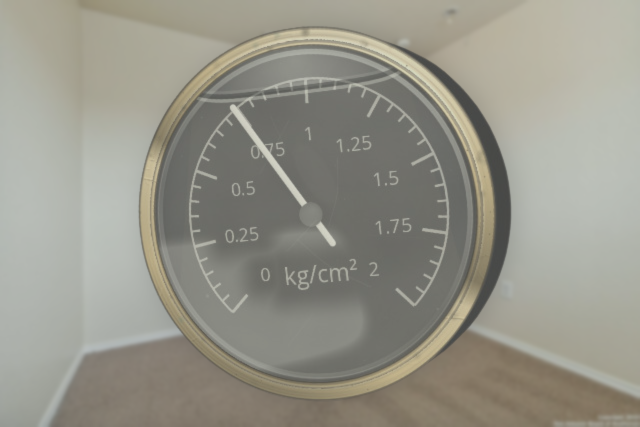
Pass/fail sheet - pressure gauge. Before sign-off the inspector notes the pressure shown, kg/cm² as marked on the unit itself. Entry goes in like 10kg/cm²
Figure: 0.75kg/cm²
